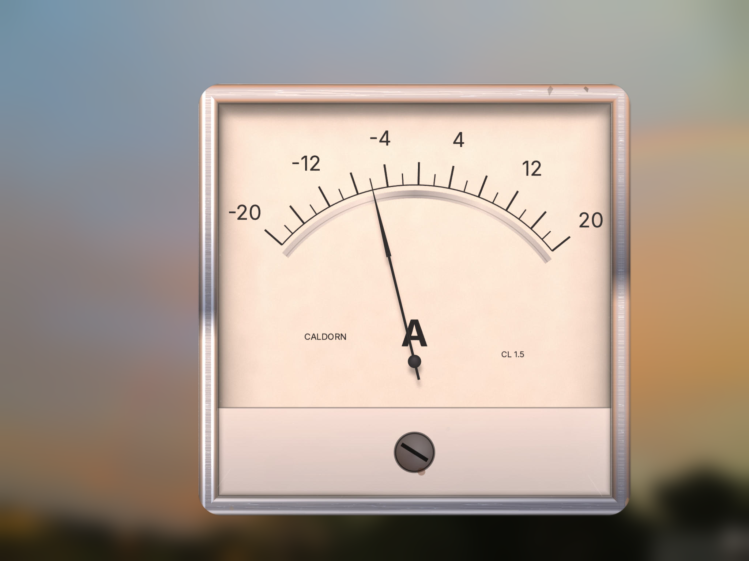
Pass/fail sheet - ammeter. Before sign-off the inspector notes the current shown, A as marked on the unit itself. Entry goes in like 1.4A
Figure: -6A
